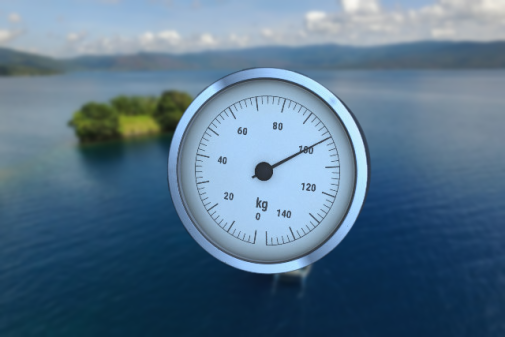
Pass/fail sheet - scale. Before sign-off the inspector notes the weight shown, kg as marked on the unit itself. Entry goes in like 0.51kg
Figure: 100kg
